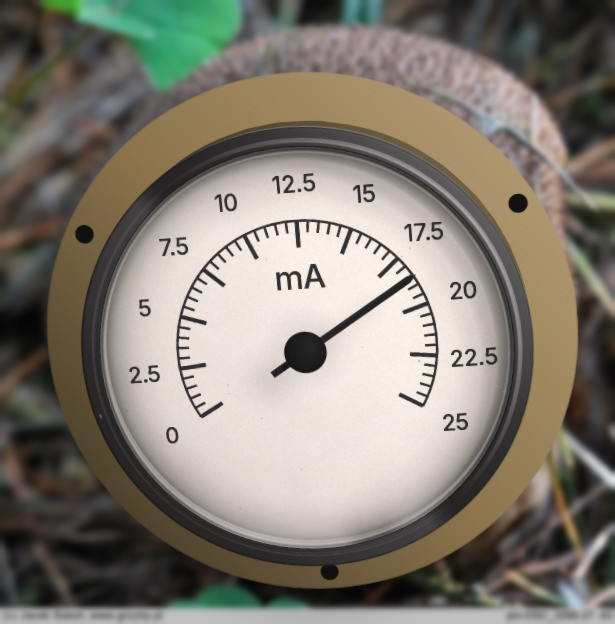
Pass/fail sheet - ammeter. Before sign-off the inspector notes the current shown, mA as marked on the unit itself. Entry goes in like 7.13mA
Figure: 18.5mA
